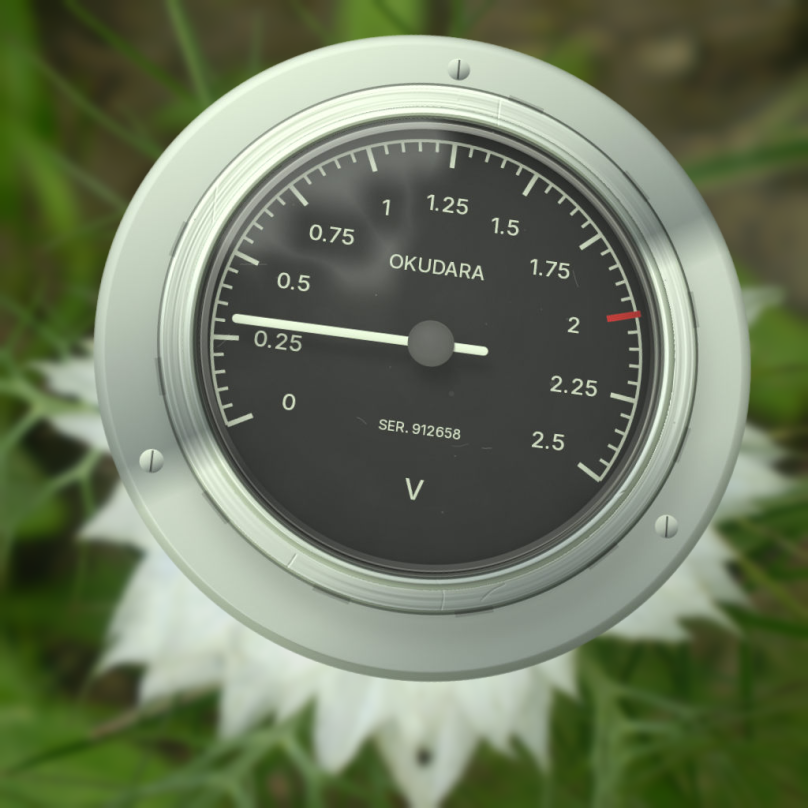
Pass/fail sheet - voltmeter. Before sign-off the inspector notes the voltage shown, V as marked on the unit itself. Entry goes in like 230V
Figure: 0.3V
